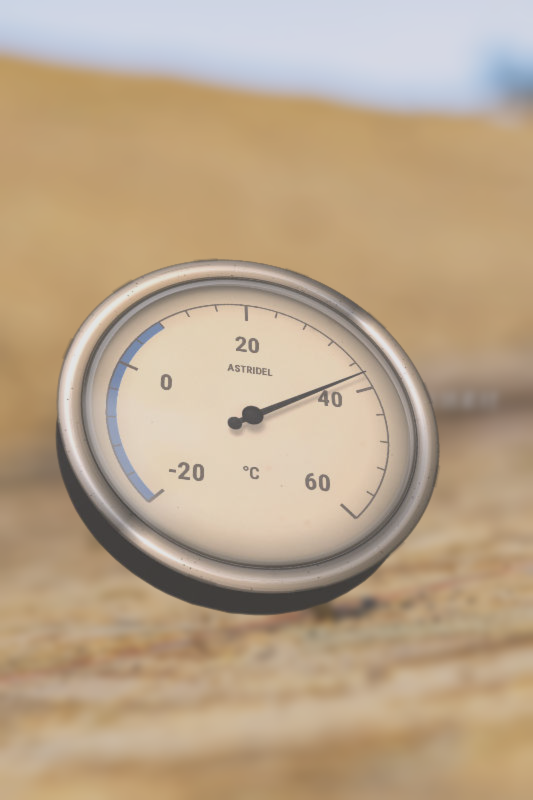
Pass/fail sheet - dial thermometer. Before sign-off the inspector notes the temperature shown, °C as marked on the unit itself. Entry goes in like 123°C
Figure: 38°C
